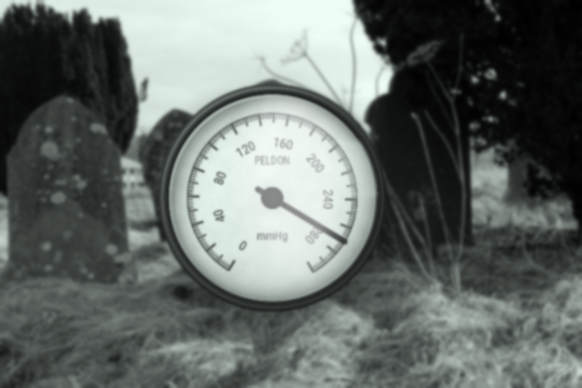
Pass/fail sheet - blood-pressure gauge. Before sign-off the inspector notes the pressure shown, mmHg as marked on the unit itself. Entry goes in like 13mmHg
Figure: 270mmHg
